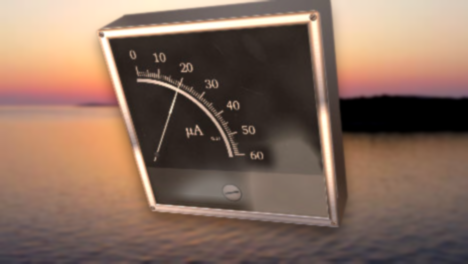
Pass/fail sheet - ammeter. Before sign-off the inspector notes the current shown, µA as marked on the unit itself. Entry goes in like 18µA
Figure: 20µA
